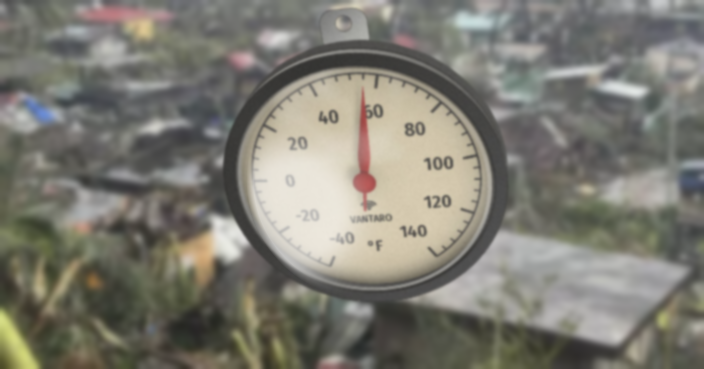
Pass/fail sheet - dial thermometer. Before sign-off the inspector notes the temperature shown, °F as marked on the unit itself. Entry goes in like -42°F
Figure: 56°F
